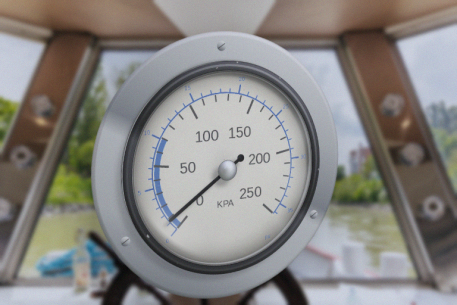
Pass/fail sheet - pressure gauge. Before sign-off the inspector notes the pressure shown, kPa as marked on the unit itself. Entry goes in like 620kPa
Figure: 10kPa
